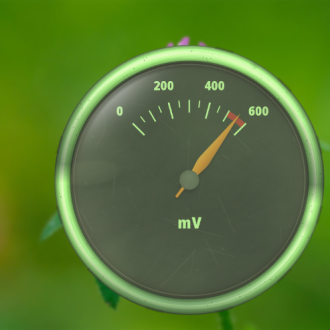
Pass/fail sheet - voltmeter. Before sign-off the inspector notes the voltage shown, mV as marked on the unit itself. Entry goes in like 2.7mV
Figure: 550mV
